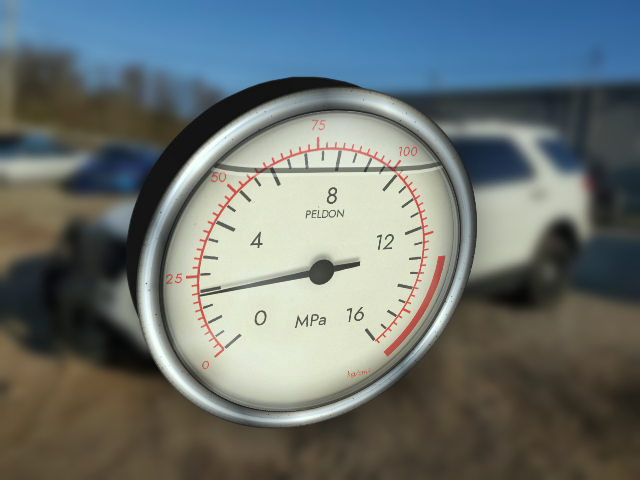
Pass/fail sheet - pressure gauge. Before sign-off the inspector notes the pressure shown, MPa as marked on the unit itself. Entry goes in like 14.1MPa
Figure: 2MPa
